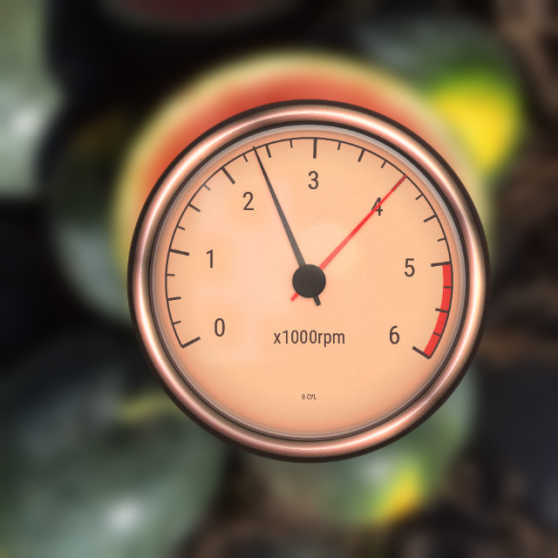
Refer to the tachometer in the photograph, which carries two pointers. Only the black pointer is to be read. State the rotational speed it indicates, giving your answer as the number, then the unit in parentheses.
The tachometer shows 2375 (rpm)
